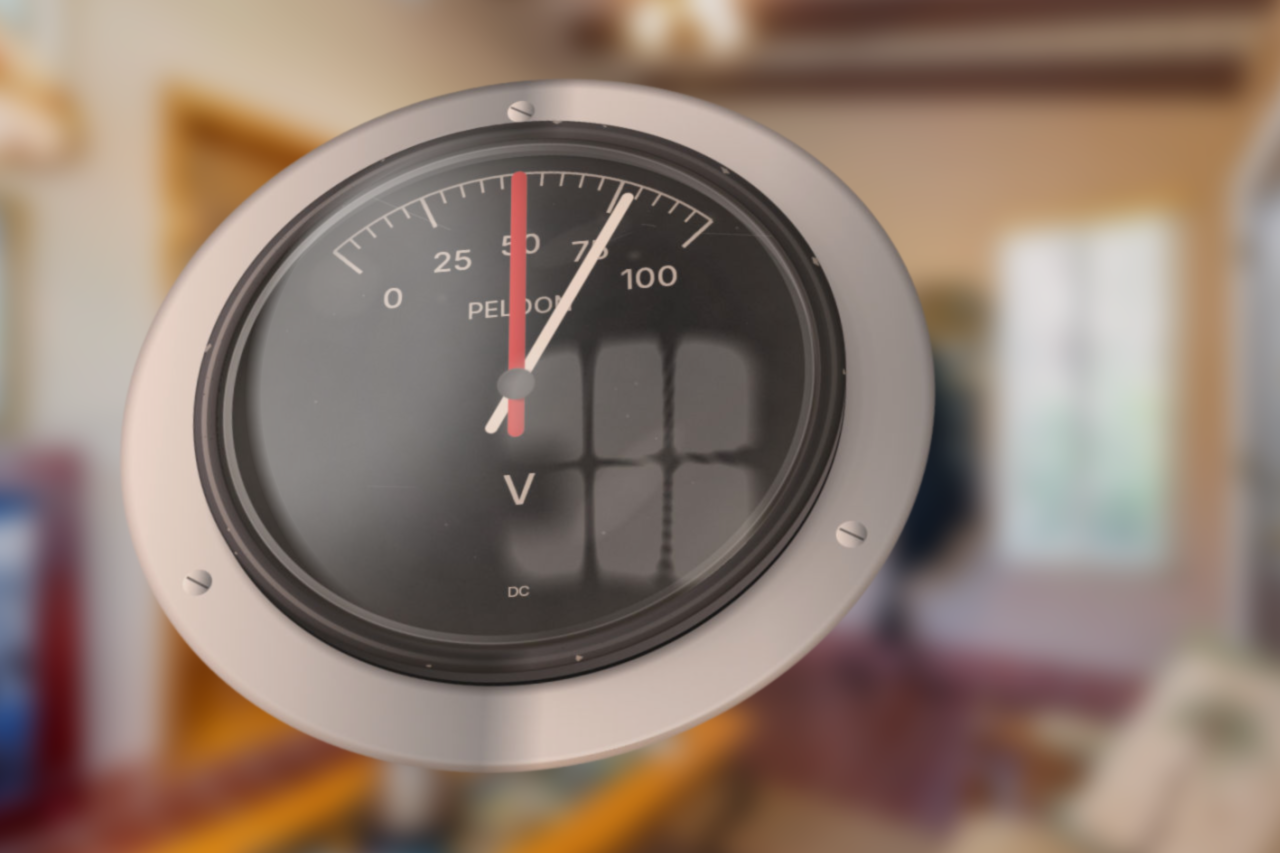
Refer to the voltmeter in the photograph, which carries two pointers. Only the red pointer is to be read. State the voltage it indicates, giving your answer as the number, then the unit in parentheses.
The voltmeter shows 50 (V)
